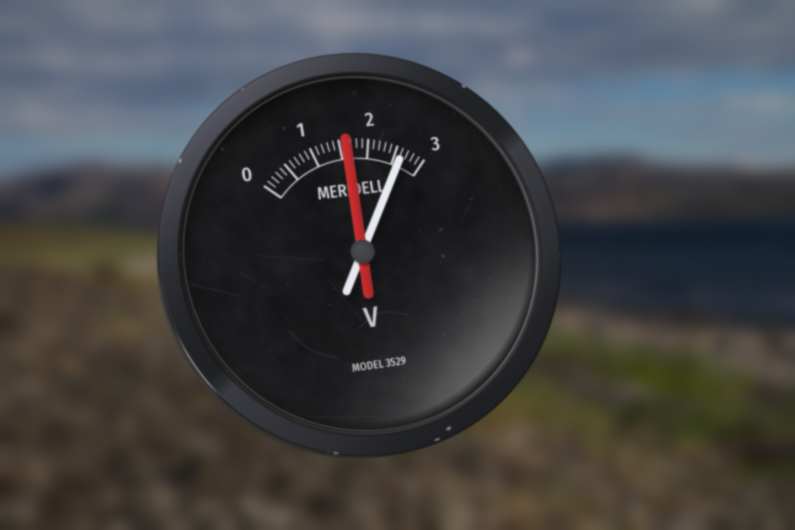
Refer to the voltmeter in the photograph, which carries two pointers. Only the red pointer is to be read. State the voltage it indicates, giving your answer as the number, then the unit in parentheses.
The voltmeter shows 1.6 (V)
